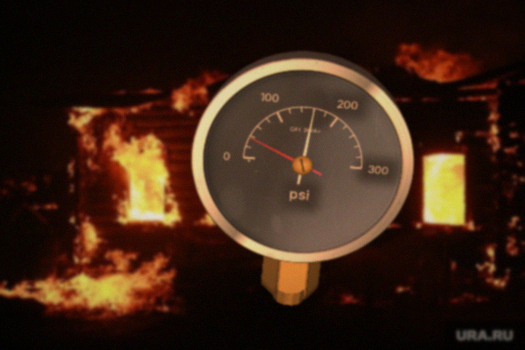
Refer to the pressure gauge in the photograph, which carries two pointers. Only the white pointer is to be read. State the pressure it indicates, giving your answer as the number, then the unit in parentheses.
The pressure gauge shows 160 (psi)
